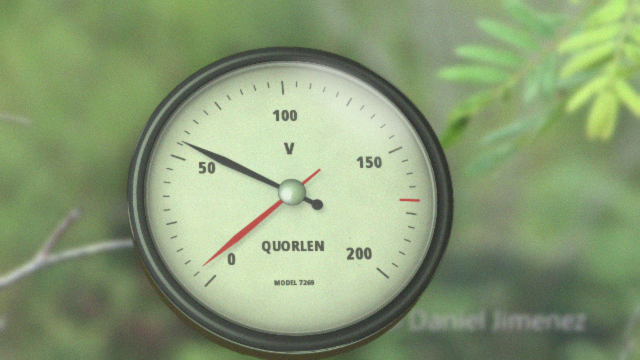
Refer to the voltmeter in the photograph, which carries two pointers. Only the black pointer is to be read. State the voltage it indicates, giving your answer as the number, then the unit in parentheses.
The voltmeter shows 55 (V)
